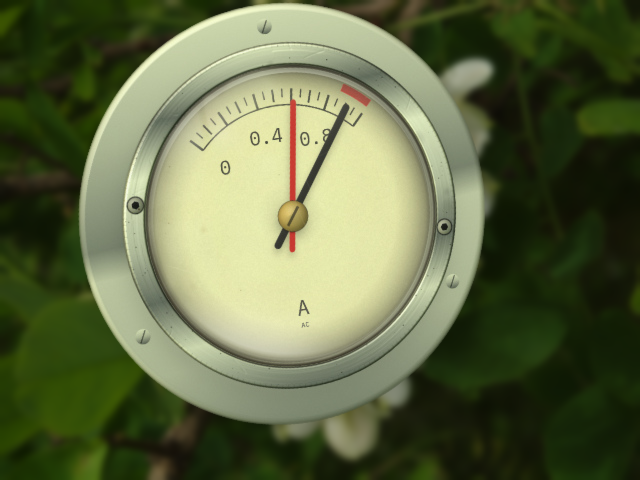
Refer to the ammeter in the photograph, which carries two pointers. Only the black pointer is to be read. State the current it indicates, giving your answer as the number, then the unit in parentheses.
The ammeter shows 0.9 (A)
